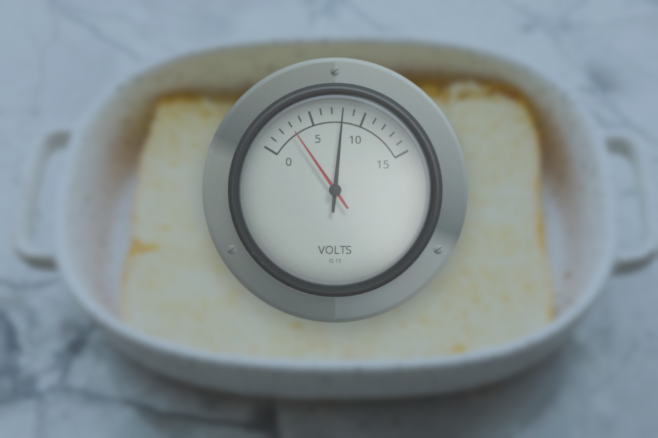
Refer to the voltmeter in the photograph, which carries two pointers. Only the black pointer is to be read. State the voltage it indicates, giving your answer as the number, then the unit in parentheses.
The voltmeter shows 8 (V)
